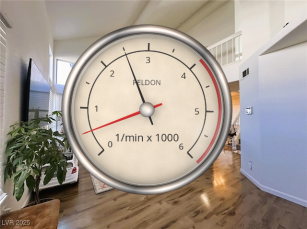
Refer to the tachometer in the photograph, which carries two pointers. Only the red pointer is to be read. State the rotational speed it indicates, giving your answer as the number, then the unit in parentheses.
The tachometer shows 500 (rpm)
